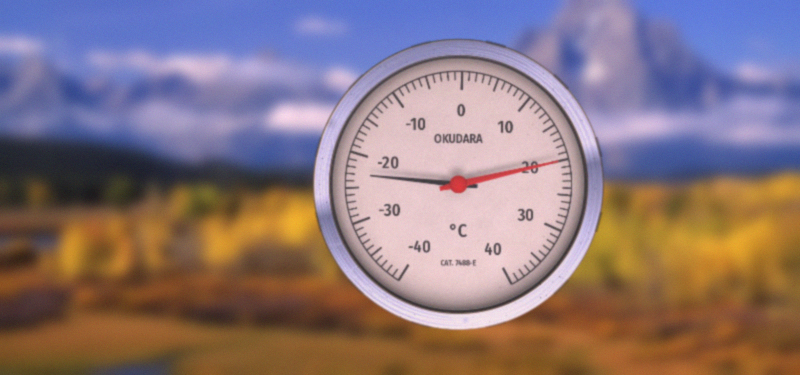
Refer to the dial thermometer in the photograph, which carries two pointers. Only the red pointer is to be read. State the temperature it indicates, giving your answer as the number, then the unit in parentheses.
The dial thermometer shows 20 (°C)
